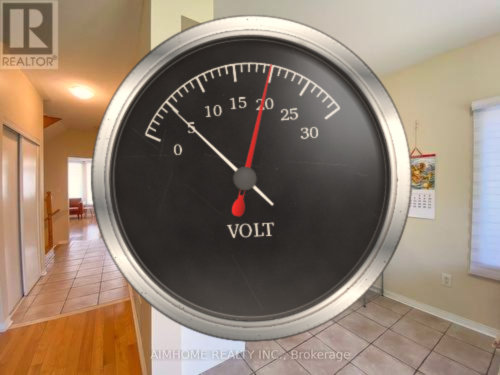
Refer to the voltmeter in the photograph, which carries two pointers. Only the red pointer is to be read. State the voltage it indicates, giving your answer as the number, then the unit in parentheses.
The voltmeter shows 20 (V)
